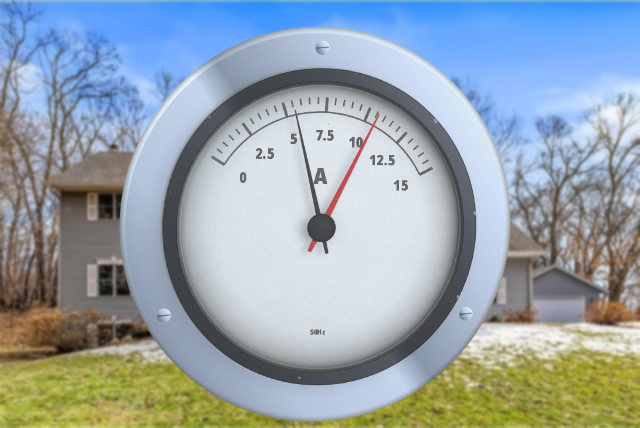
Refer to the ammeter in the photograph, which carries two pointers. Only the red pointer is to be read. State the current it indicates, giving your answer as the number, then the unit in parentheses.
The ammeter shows 10.5 (A)
